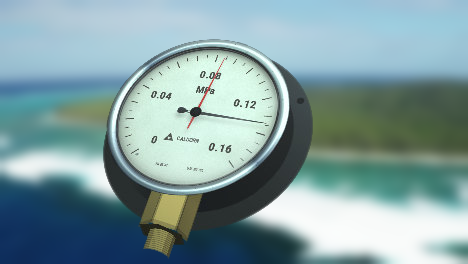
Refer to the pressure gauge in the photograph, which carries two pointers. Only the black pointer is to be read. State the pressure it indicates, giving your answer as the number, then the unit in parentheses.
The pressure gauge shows 0.135 (MPa)
